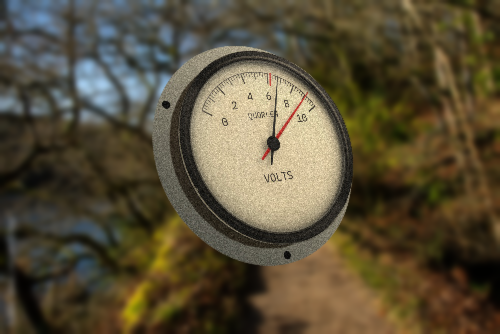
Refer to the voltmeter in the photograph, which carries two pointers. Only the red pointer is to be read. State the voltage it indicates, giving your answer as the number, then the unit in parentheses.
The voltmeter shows 9 (V)
